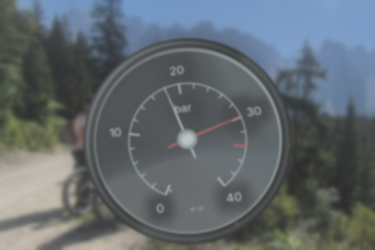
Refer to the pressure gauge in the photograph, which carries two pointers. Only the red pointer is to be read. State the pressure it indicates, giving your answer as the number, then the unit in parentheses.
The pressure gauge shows 30 (bar)
